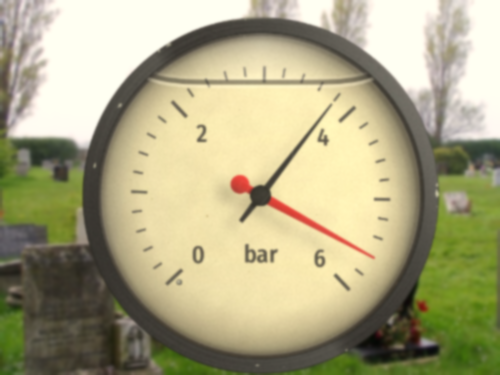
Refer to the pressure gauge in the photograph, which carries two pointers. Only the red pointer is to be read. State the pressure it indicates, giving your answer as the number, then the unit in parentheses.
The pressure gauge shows 5.6 (bar)
